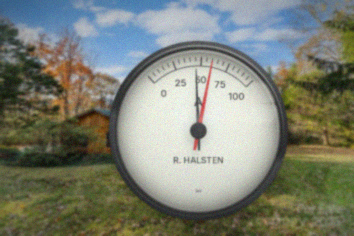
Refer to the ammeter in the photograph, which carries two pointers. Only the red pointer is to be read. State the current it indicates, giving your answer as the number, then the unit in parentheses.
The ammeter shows 60 (A)
